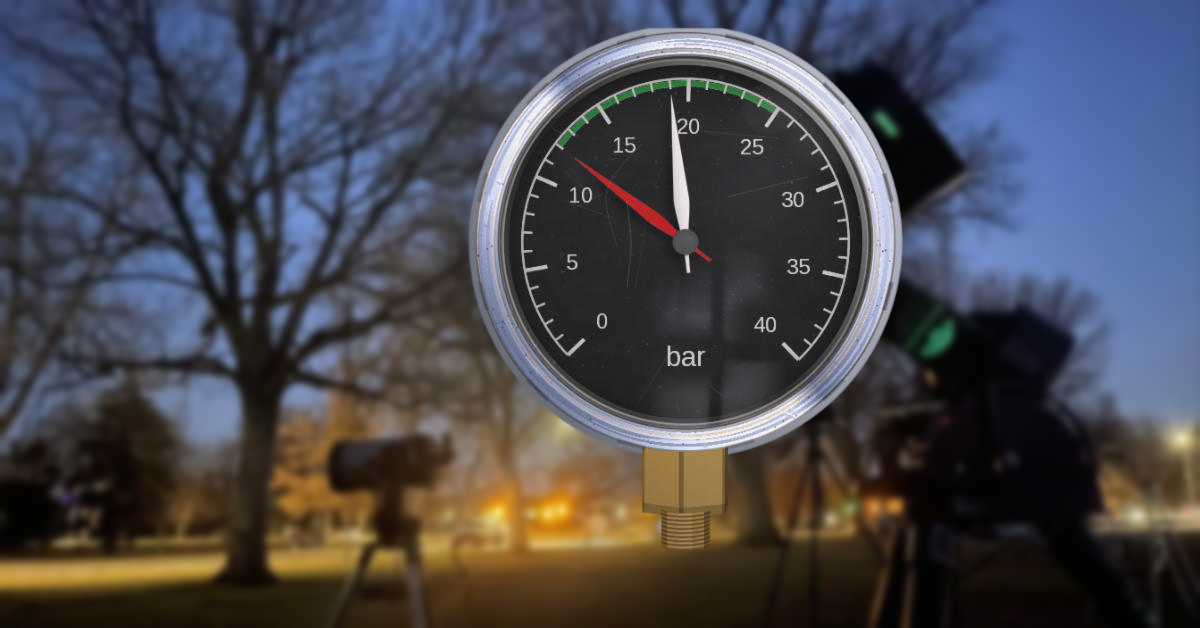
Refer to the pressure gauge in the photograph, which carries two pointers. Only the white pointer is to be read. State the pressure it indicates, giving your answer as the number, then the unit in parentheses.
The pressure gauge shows 19 (bar)
